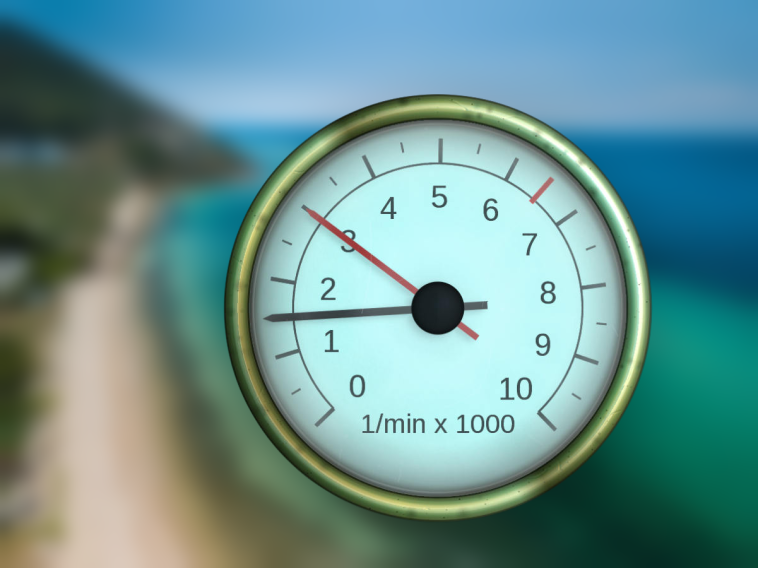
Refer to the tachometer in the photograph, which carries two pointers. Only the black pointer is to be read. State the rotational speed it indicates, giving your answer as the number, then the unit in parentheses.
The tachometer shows 1500 (rpm)
